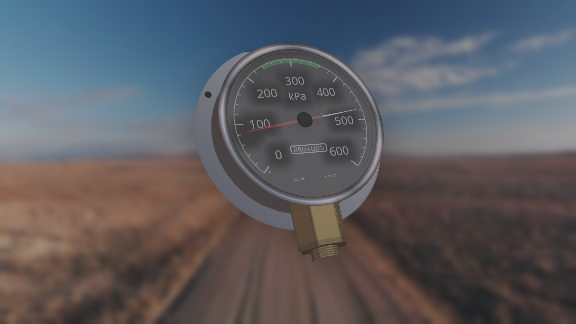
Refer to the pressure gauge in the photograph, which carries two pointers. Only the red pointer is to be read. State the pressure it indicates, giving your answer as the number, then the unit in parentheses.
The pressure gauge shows 80 (kPa)
